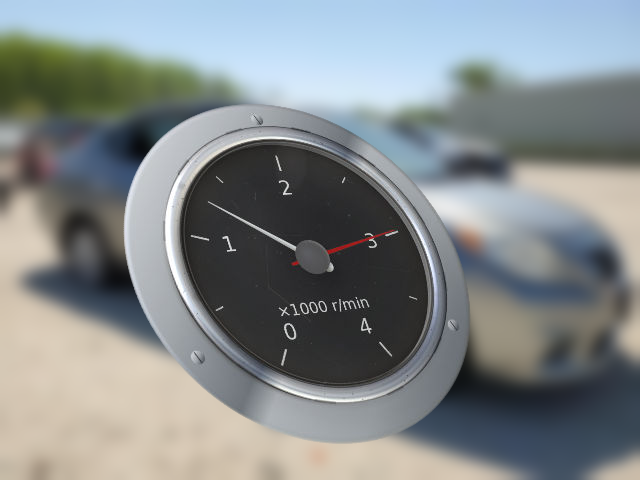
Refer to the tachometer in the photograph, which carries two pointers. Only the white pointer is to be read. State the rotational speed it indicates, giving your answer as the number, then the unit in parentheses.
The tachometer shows 1250 (rpm)
